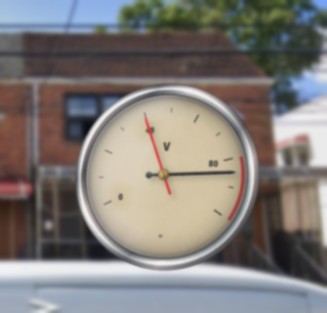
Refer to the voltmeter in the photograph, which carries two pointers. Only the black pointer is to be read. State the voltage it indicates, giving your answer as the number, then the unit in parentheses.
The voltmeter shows 85 (V)
